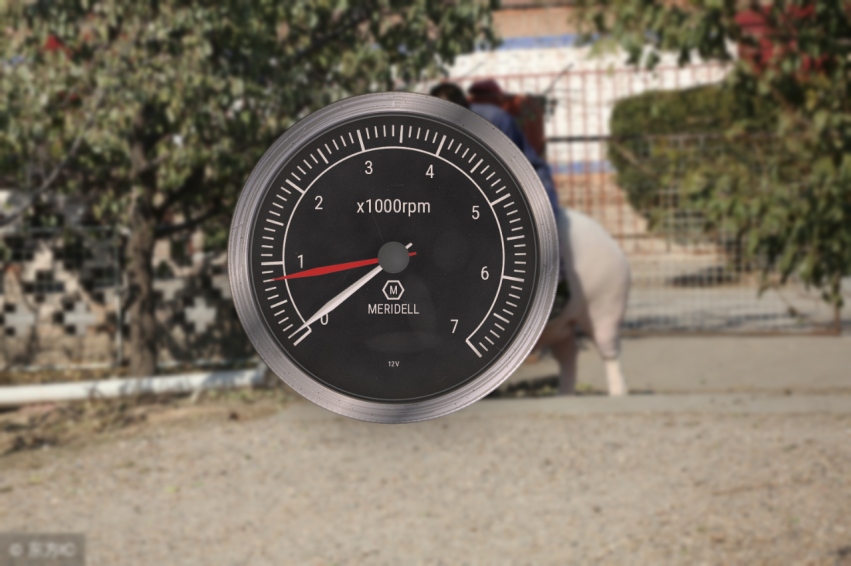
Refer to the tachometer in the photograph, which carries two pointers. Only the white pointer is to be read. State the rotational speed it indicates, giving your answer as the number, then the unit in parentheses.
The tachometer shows 100 (rpm)
